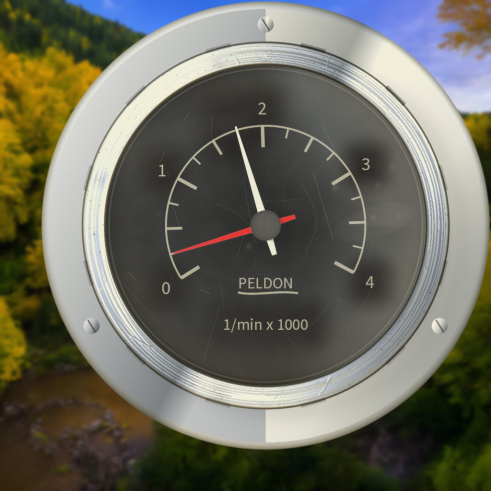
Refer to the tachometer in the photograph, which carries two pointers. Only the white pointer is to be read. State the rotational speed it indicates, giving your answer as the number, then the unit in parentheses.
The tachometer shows 1750 (rpm)
